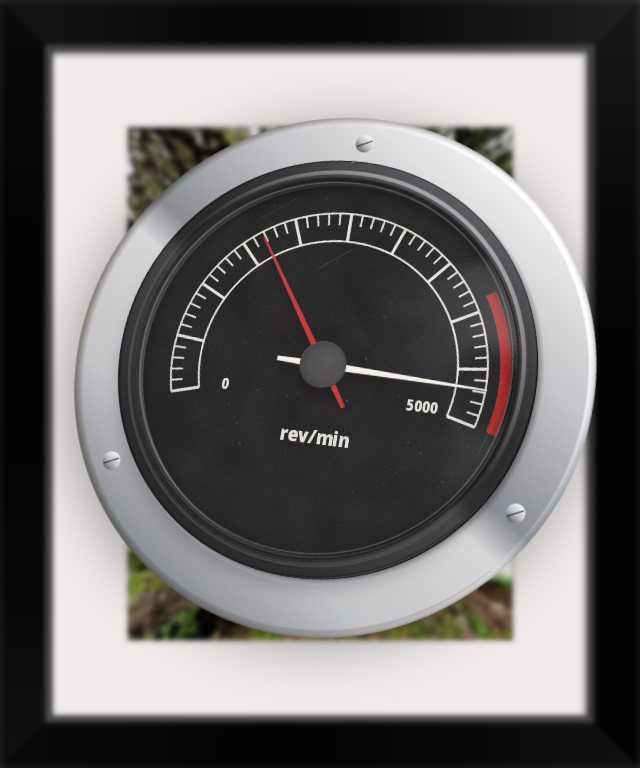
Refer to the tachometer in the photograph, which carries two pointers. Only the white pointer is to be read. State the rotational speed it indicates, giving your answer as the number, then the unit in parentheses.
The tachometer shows 4700 (rpm)
